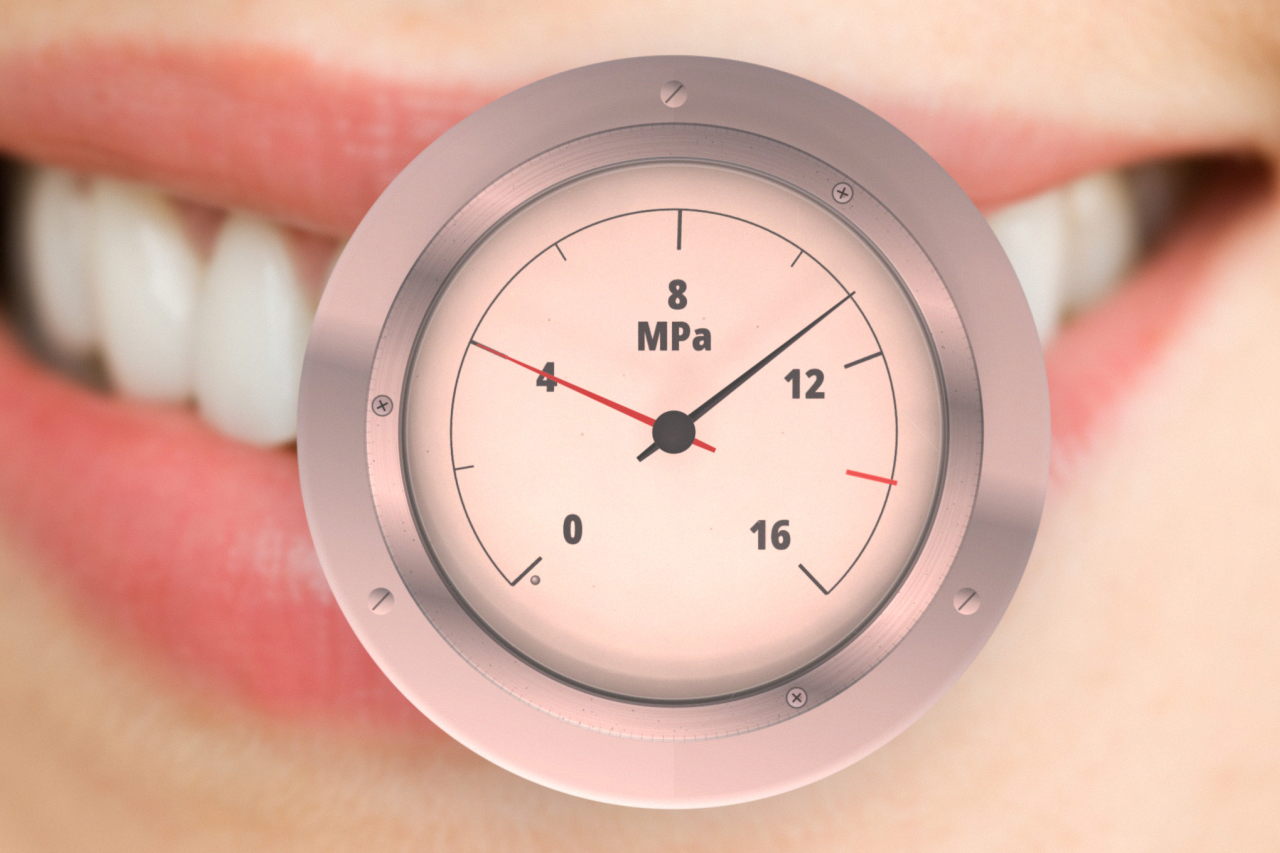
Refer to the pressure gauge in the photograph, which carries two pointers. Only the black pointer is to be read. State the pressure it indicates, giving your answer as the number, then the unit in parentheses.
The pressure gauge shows 11 (MPa)
